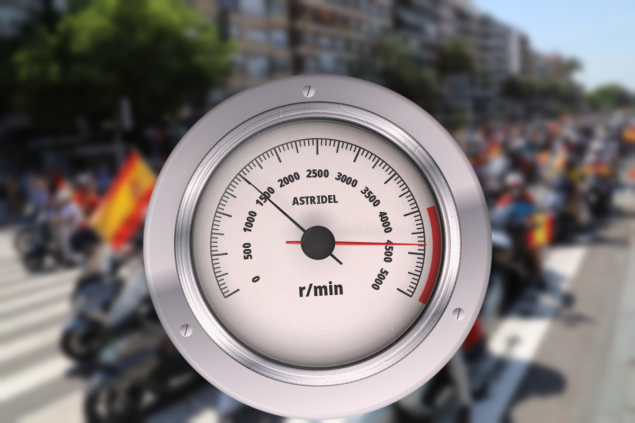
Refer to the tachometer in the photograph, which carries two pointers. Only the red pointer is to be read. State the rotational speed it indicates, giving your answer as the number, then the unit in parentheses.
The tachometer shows 4400 (rpm)
